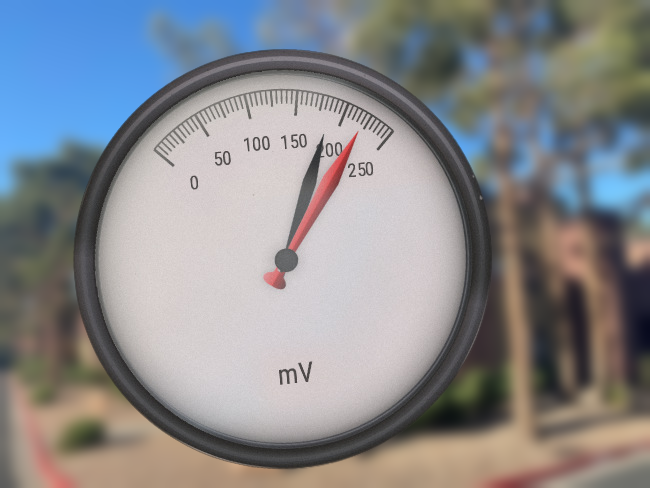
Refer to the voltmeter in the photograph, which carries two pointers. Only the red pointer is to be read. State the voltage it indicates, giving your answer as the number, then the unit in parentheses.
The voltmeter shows 220 (mV)
